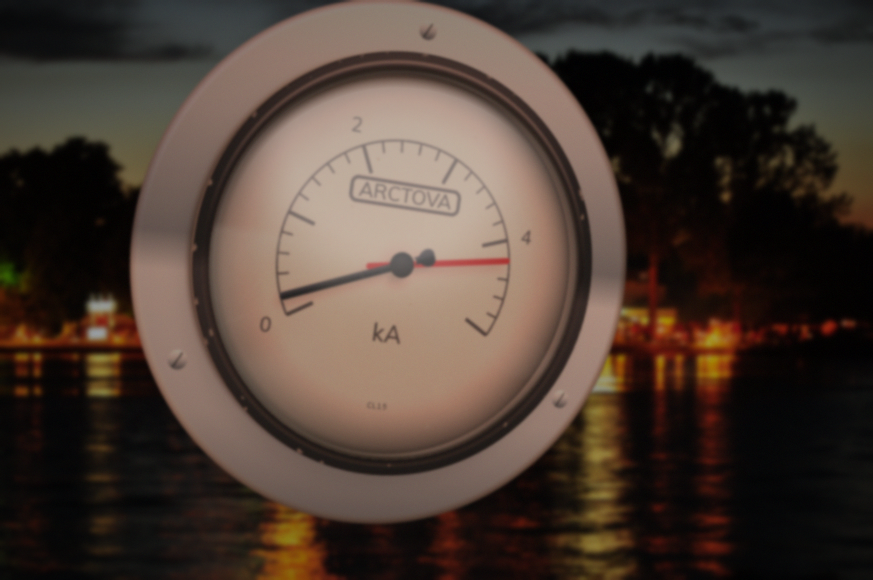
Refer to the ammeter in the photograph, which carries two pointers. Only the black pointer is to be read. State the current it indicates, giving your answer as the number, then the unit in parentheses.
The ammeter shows 0.2 (kA)
